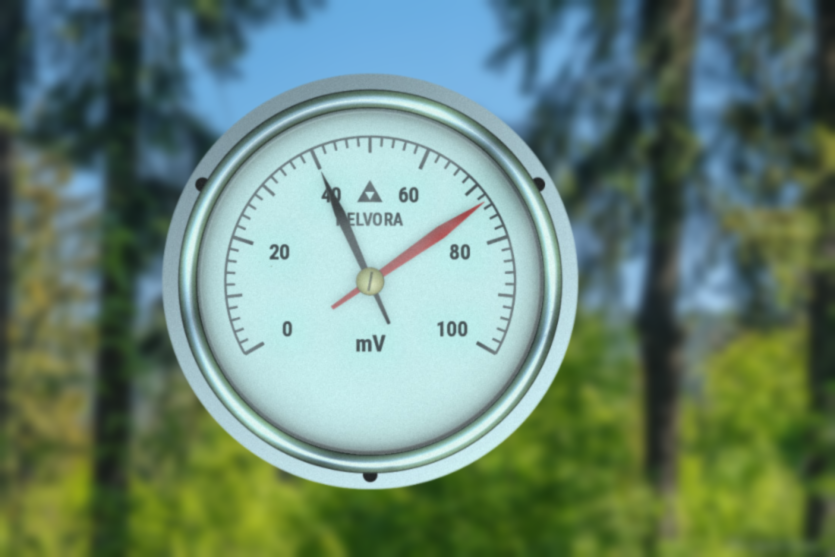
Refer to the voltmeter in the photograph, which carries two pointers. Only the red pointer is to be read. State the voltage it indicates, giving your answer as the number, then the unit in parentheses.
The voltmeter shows 73 (mV)
